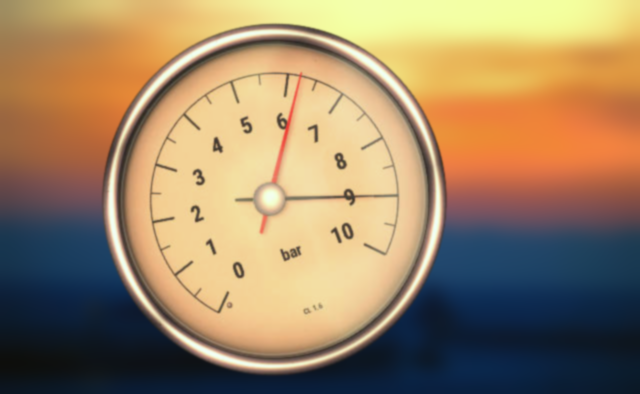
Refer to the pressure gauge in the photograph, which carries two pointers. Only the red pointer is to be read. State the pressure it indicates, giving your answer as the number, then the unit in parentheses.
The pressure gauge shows 6.25 (bar)
